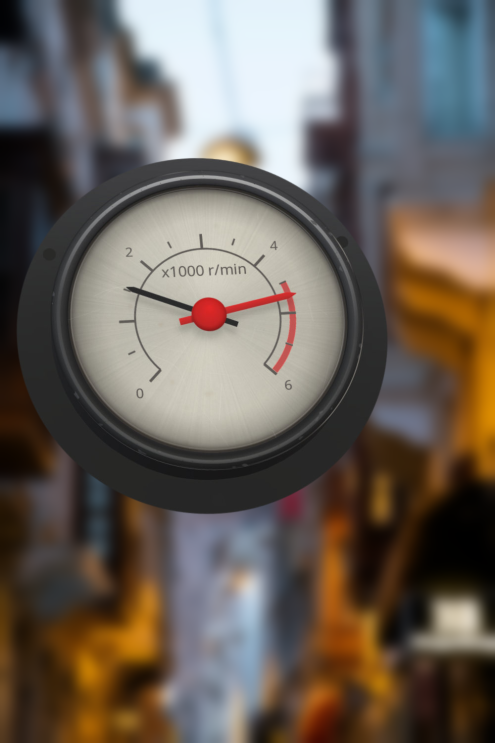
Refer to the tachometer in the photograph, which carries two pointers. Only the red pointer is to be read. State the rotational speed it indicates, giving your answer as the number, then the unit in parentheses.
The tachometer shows 4750 (rpm)
